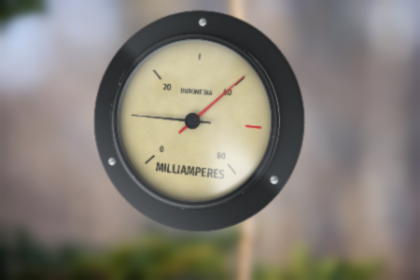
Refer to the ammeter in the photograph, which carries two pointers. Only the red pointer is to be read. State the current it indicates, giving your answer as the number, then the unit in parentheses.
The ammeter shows 40 (mA)
